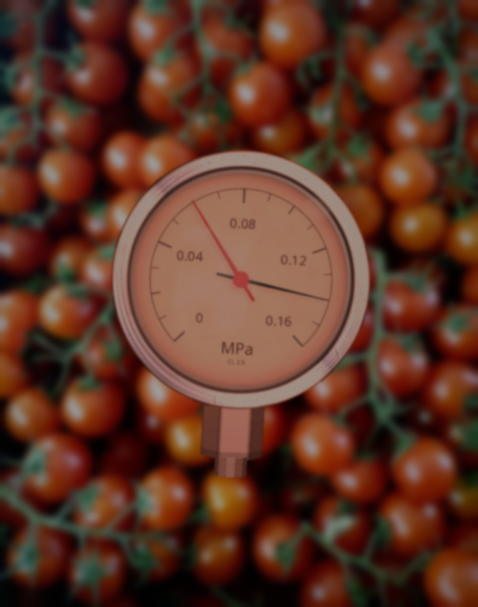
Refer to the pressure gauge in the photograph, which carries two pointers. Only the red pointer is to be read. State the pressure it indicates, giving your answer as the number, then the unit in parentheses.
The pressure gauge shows 0.06 (MPa)
